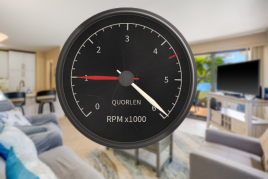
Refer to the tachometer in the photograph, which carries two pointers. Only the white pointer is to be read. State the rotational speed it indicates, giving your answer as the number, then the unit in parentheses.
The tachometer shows 5900 (rpm)
